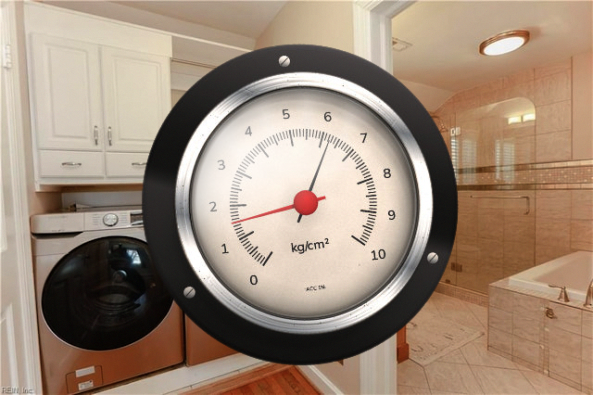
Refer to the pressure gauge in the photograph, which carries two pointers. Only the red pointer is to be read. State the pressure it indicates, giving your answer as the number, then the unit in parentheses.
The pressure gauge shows 1.5 (kg/cm²)
